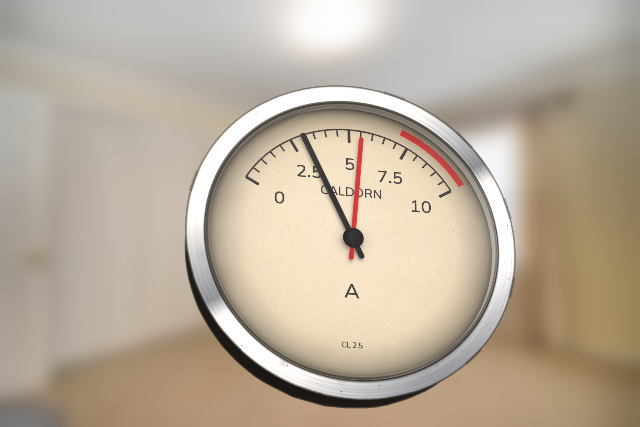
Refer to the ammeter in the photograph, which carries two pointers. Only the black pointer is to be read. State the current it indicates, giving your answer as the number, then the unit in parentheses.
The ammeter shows 3 (A)
